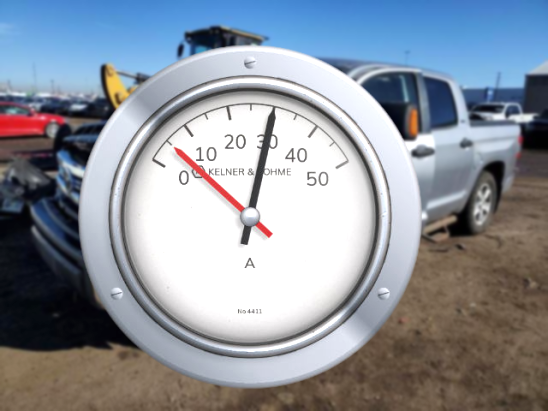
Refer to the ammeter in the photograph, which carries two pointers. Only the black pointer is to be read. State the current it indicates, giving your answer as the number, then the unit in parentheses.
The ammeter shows 30 (A)
